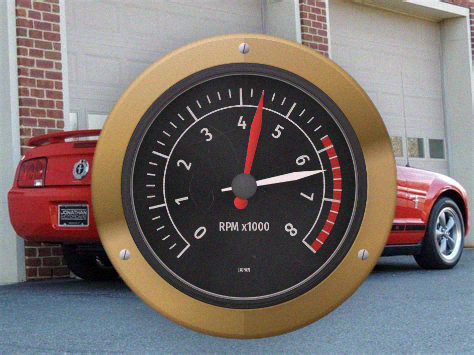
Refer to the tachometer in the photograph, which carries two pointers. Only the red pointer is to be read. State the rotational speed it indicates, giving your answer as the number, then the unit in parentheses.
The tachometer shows 4400 (rpm)
